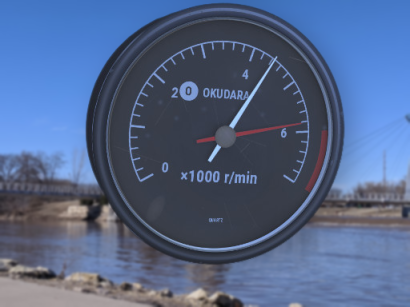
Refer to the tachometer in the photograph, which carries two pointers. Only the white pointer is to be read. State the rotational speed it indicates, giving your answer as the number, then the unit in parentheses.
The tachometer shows 4400 (rpm)
